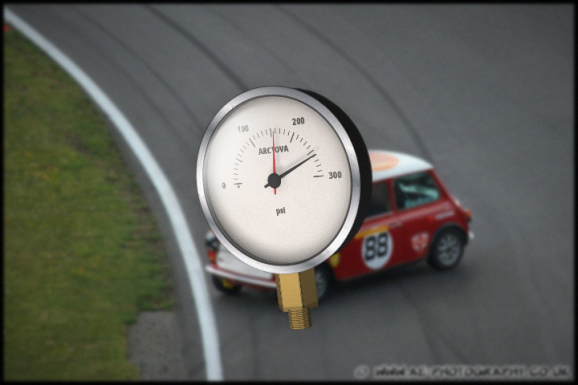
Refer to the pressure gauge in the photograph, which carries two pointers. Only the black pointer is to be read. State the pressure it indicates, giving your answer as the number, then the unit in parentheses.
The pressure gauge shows 260 (psi)
